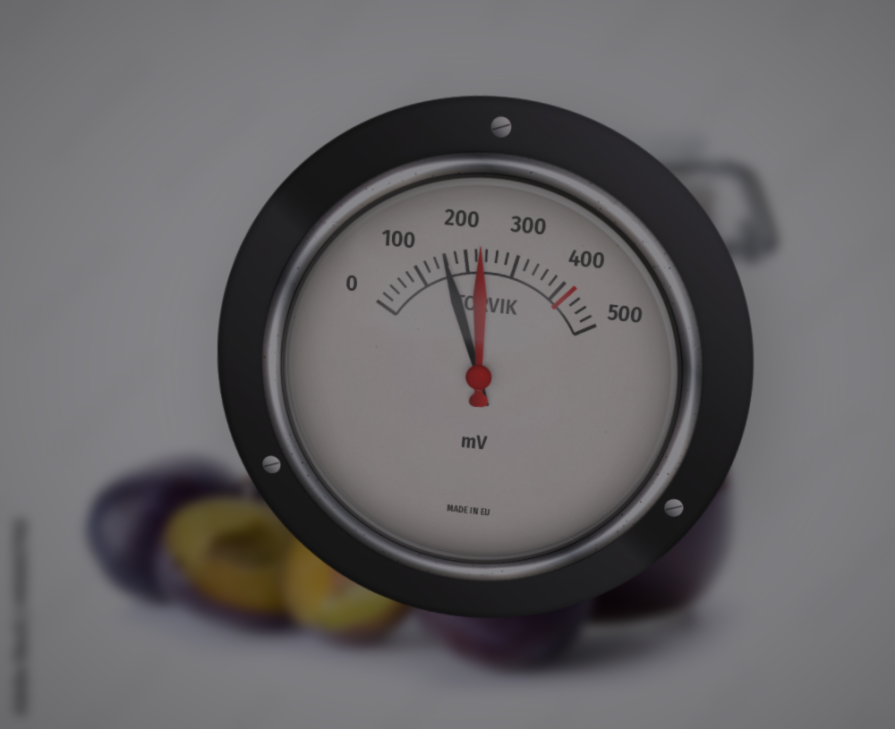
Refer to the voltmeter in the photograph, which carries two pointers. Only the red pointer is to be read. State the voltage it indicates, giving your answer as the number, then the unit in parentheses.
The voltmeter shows 230 (mV)
